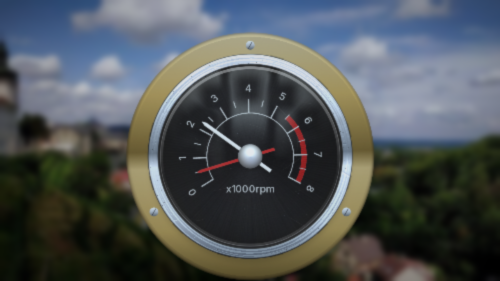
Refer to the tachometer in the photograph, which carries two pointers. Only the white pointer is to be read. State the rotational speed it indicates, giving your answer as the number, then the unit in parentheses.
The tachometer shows 2250 (rpm)
